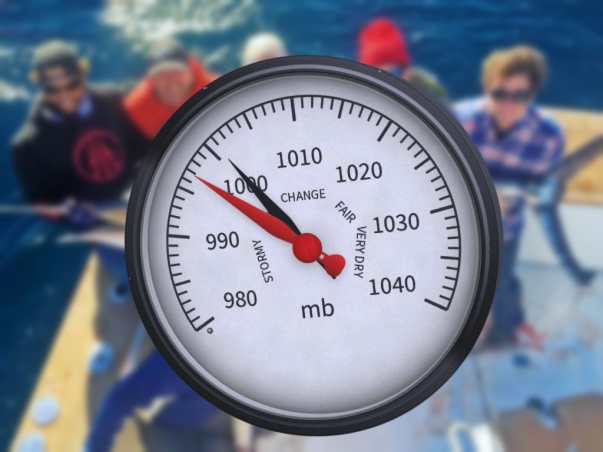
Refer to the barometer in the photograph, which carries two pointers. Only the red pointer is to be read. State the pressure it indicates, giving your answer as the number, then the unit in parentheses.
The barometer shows 997 (mbar)
